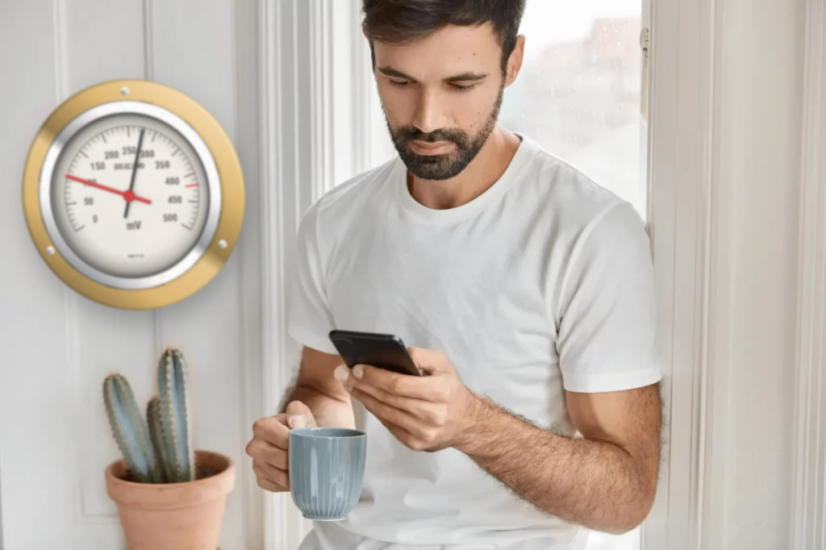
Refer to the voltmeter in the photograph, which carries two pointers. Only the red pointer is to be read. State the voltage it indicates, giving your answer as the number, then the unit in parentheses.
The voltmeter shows 100 (mV)
